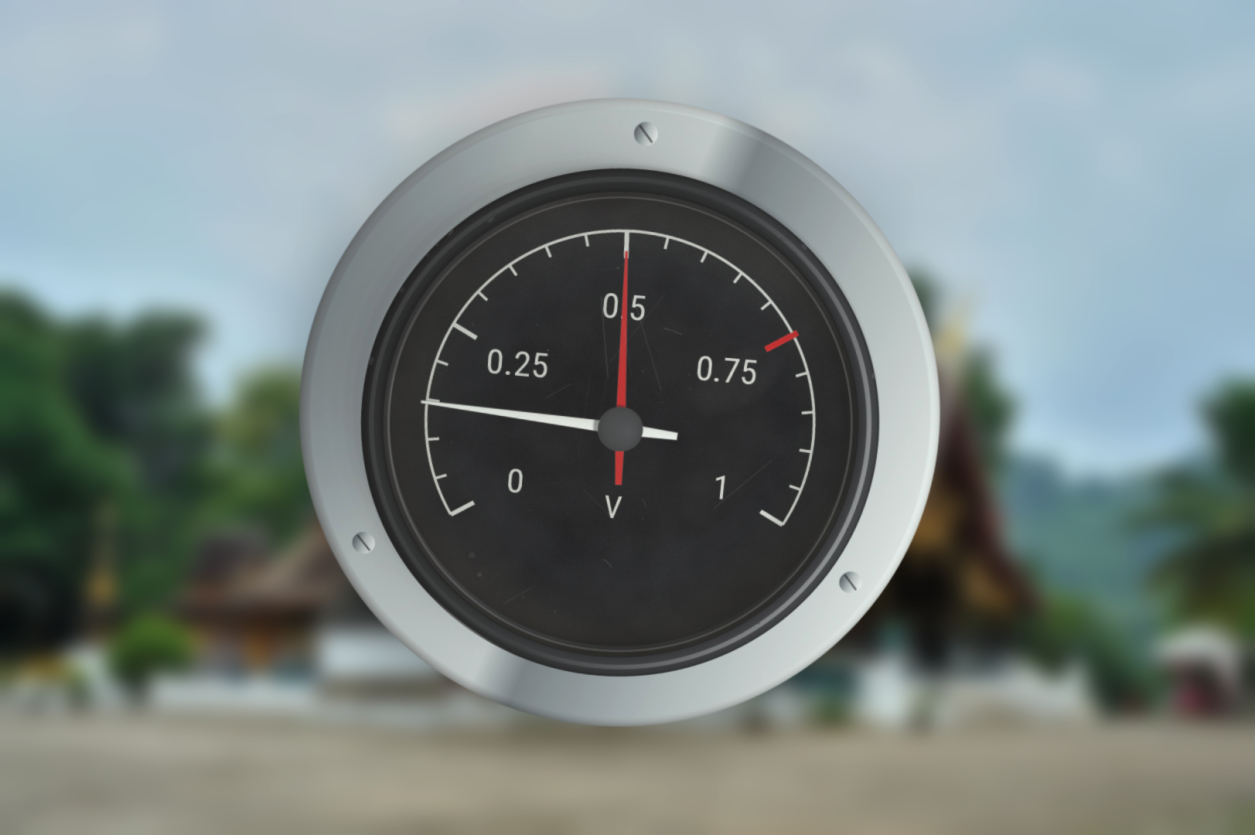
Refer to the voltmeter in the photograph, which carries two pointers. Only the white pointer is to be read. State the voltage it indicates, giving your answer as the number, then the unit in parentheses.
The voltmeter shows 0.15 (V)
